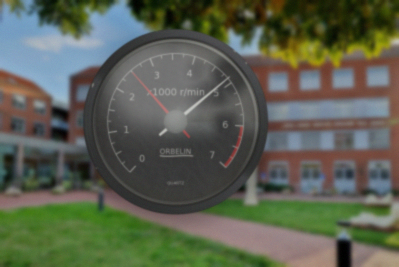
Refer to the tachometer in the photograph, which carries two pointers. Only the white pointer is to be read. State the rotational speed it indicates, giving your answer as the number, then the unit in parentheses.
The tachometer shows 4875 (rpm)
